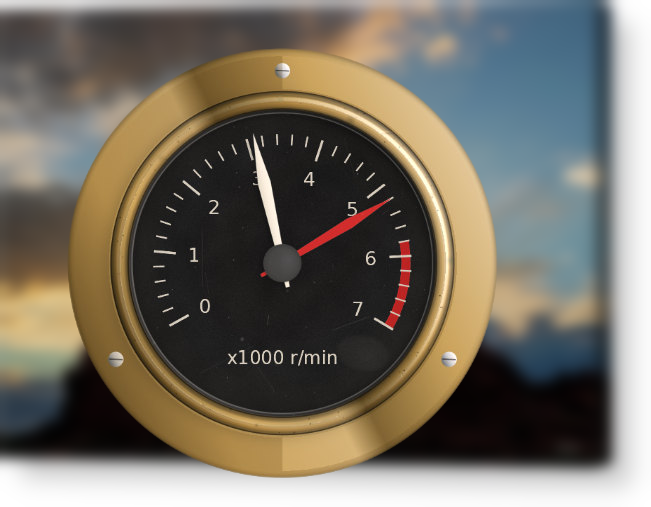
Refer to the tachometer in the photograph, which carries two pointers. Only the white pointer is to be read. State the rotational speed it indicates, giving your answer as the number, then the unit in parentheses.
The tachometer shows 3100 (rpm)
